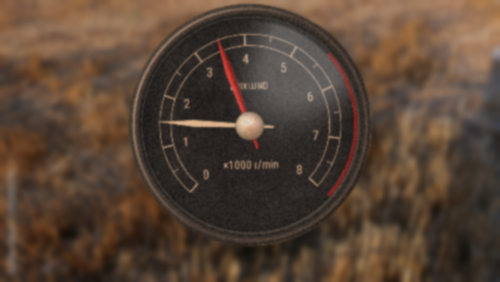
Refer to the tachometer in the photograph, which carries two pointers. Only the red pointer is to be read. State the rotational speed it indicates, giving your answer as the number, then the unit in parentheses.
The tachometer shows 3500 (rpm)
